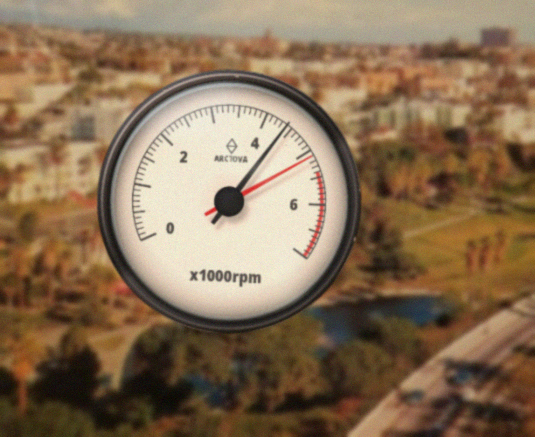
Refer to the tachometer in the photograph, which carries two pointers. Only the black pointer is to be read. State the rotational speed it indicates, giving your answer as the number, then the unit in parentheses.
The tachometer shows 4400 (rpm)
